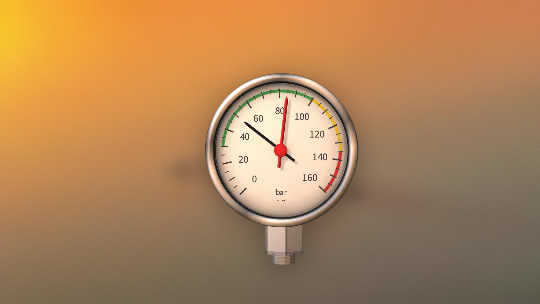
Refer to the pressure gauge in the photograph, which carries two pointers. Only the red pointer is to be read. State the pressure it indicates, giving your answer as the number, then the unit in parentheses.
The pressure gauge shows 85 (bar)
